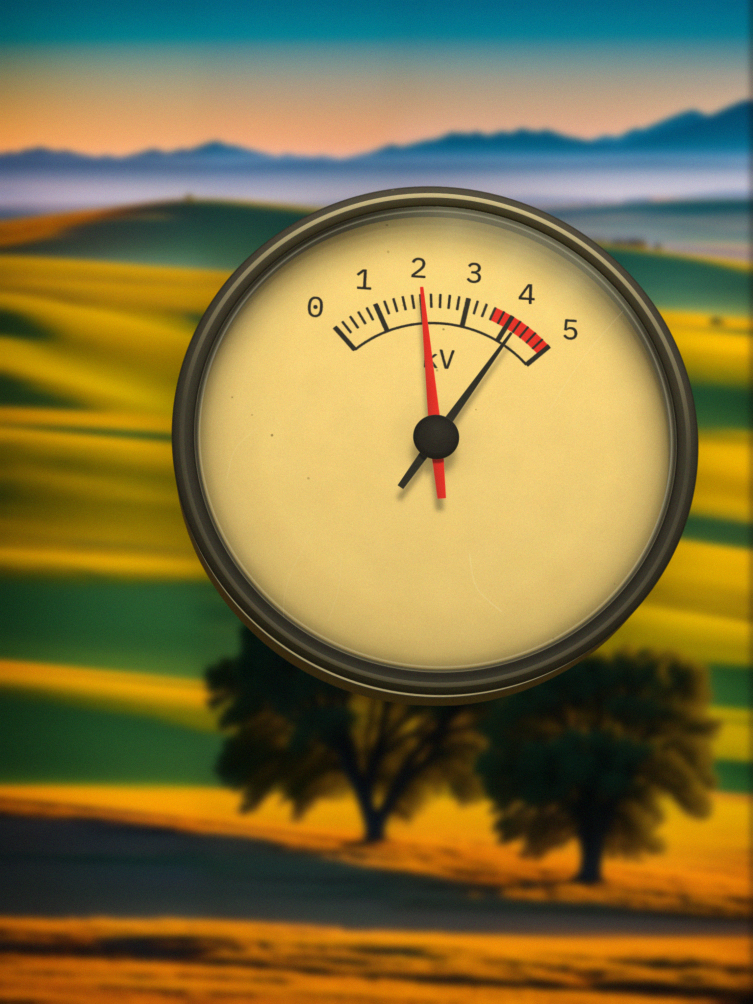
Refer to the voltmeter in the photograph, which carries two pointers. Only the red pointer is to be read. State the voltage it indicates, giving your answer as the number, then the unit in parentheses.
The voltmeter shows 2 (kV)
